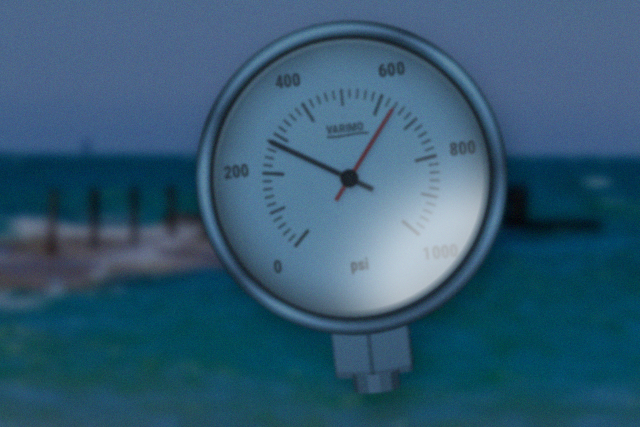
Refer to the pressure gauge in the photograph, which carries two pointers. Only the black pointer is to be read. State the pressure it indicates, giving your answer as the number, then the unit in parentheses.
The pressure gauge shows 280 (psi)
